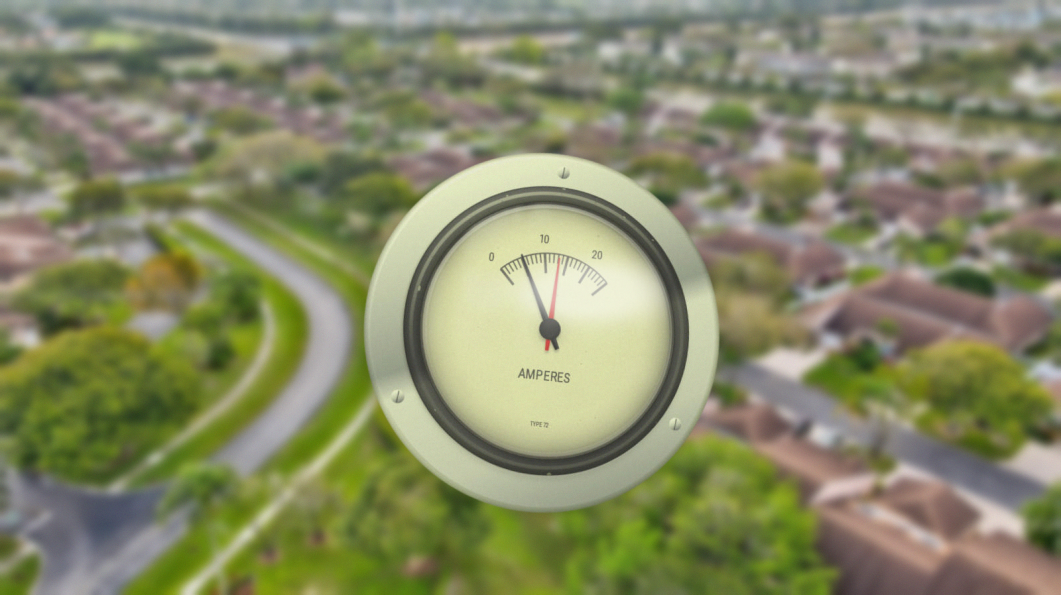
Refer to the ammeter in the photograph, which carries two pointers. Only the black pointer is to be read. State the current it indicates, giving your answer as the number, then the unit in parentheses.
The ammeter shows 5 (A)
